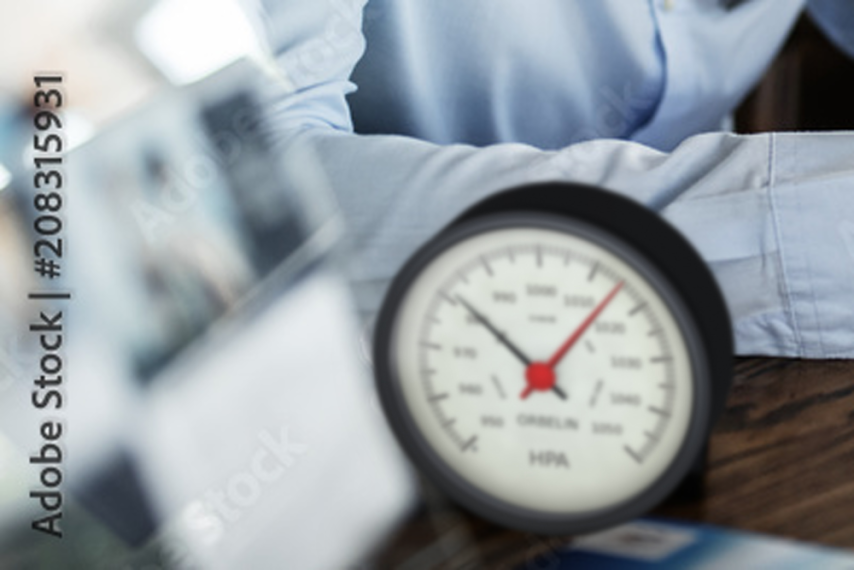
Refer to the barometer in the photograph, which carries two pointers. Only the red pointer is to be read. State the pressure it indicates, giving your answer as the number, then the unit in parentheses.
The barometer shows 1015 (hPa)
